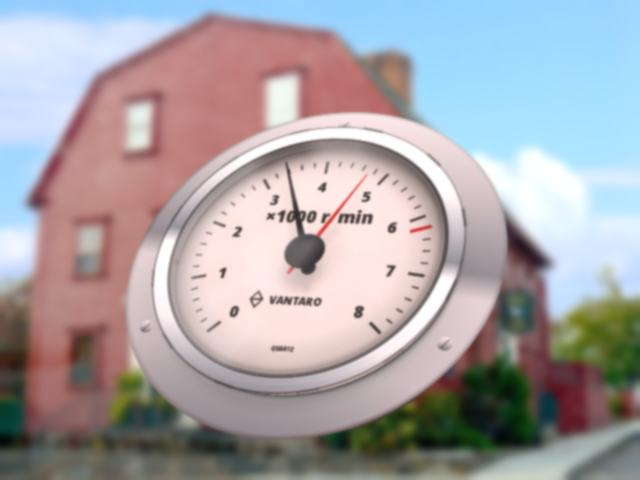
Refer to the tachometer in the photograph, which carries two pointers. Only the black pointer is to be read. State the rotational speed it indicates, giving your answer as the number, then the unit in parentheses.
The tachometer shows 3400 (rpm)
